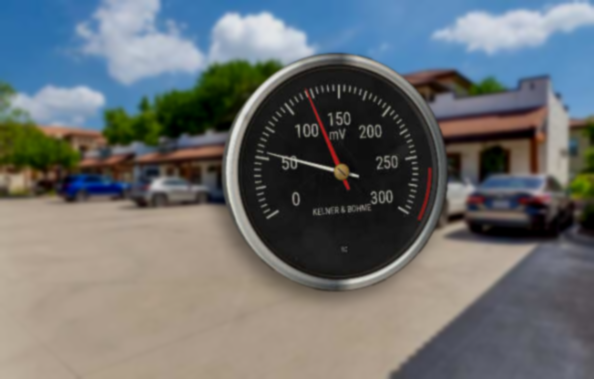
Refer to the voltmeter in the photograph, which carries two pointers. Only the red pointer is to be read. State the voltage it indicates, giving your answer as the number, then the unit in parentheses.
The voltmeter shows 120 (mV)
